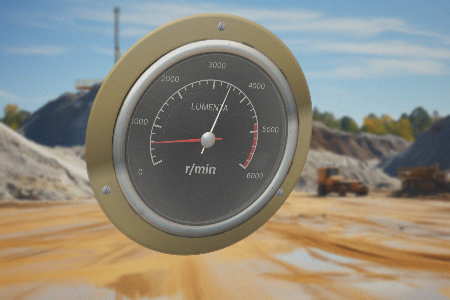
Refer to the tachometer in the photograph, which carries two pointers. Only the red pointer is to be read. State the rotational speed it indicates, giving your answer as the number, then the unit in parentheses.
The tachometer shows 600 (rpm)
